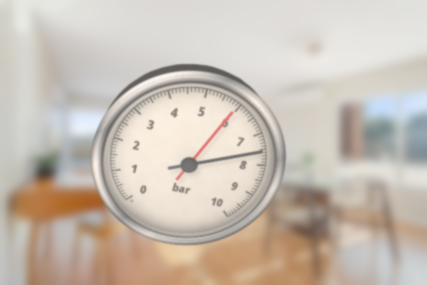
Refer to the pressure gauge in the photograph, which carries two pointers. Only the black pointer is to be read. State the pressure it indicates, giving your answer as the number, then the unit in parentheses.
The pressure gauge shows 7.5 (bar)
